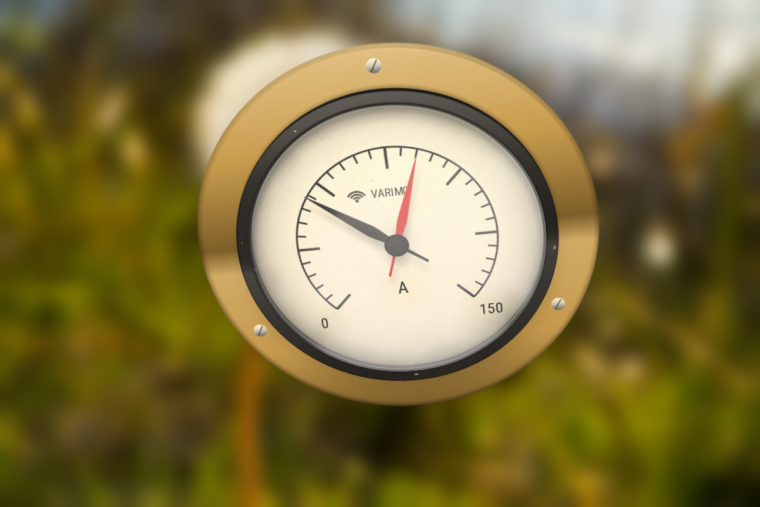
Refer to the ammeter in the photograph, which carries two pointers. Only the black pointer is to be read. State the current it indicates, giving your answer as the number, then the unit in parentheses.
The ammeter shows 45 (A)
